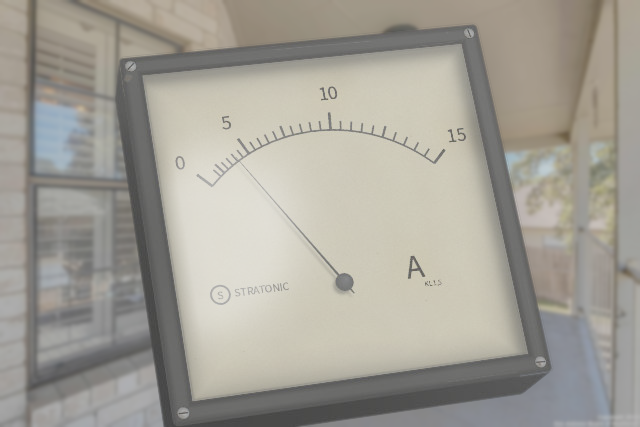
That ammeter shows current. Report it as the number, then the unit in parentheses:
4 (A)
